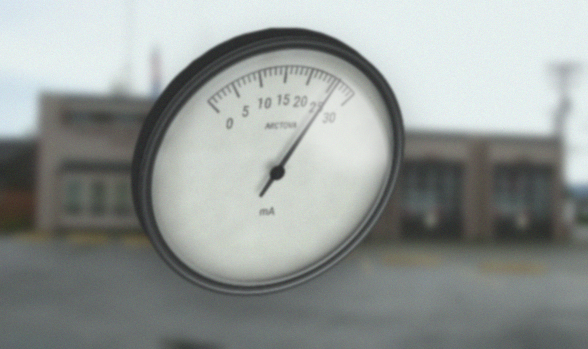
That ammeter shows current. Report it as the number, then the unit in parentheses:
25 (mA)
